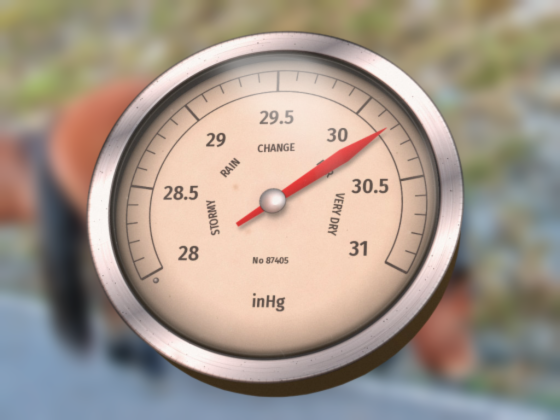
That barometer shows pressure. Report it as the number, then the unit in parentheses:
30.2 (inHg)
